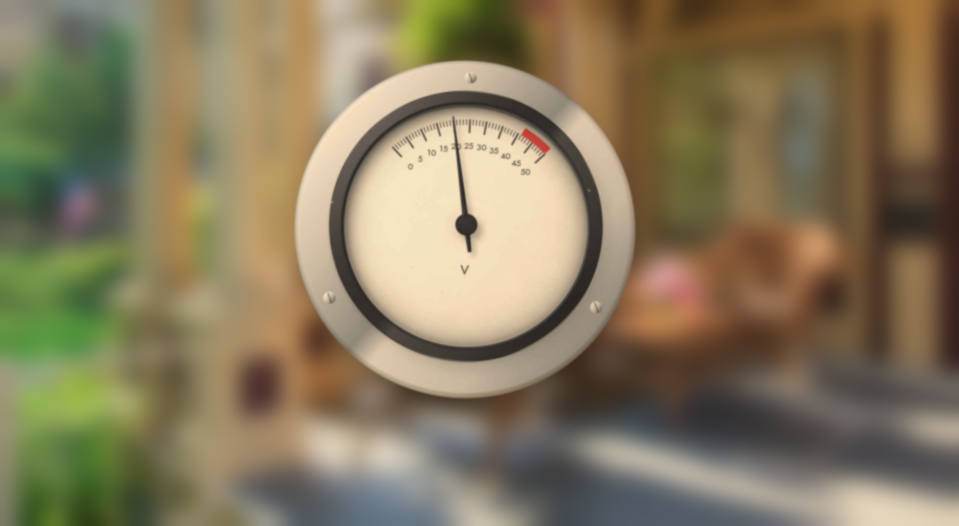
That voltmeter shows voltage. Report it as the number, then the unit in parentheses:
20 (V)
